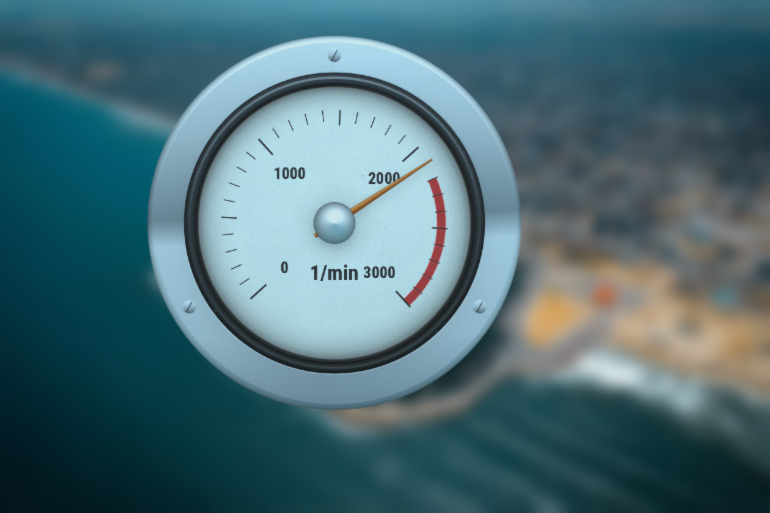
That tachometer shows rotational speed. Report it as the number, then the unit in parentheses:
2100 (rpm)
